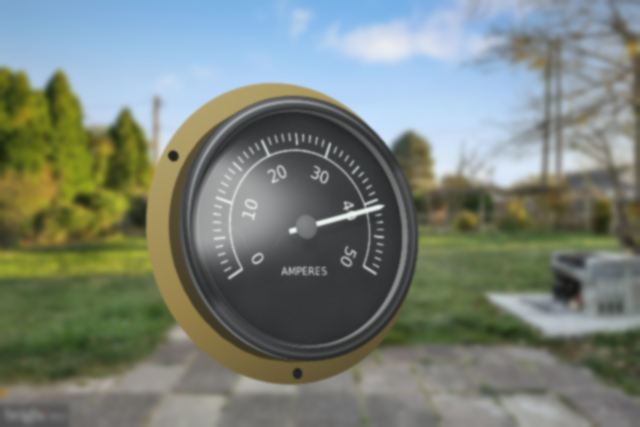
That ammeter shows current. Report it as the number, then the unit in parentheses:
41 (A)
